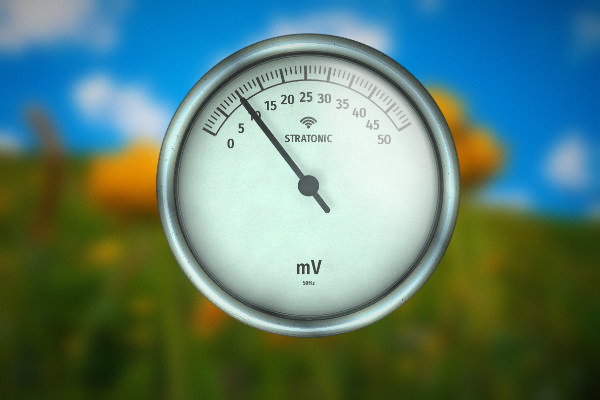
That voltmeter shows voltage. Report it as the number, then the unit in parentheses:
10 (mV)
